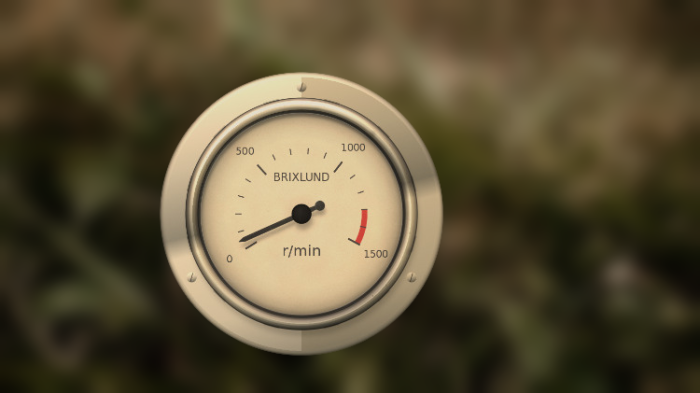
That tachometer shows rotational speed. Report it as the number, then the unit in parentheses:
50 (rpm)
